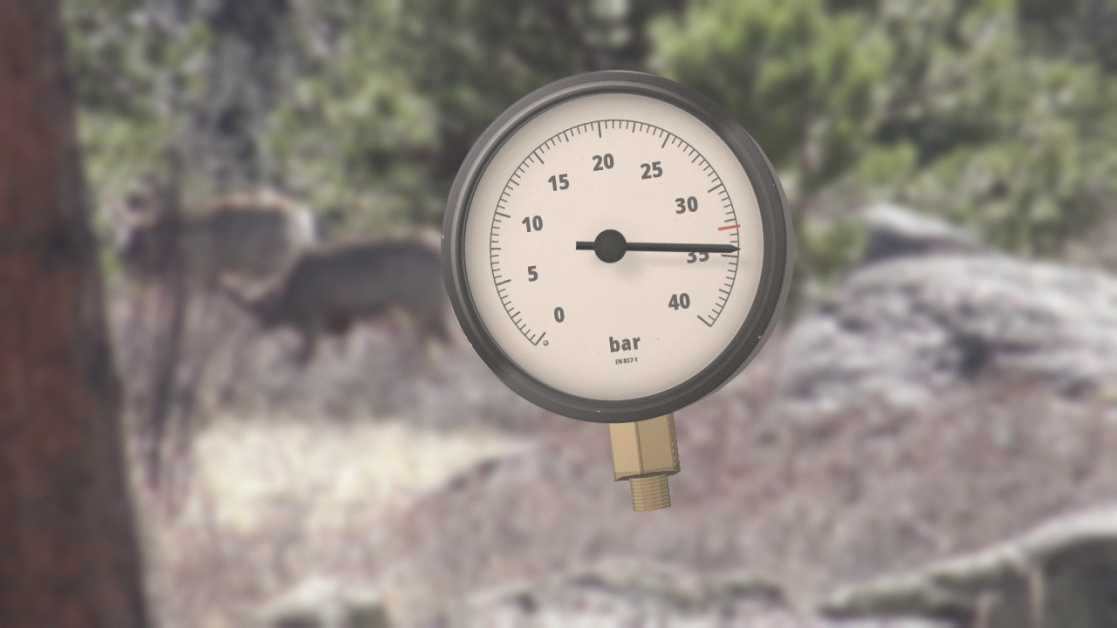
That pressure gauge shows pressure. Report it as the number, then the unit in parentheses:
34.5 (bar)
